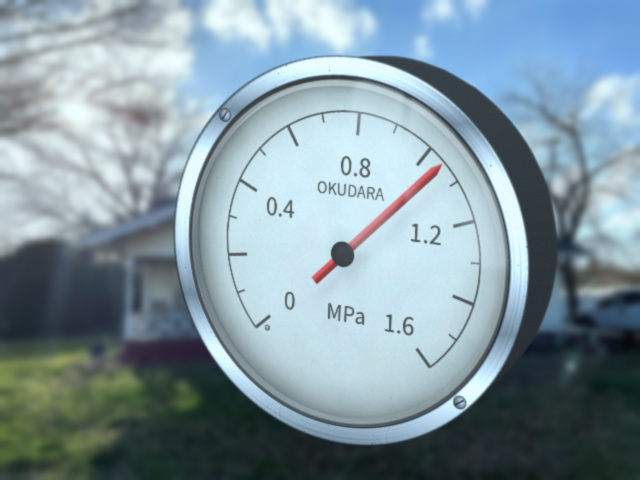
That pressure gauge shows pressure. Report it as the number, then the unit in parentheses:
1.05 (MPa)
